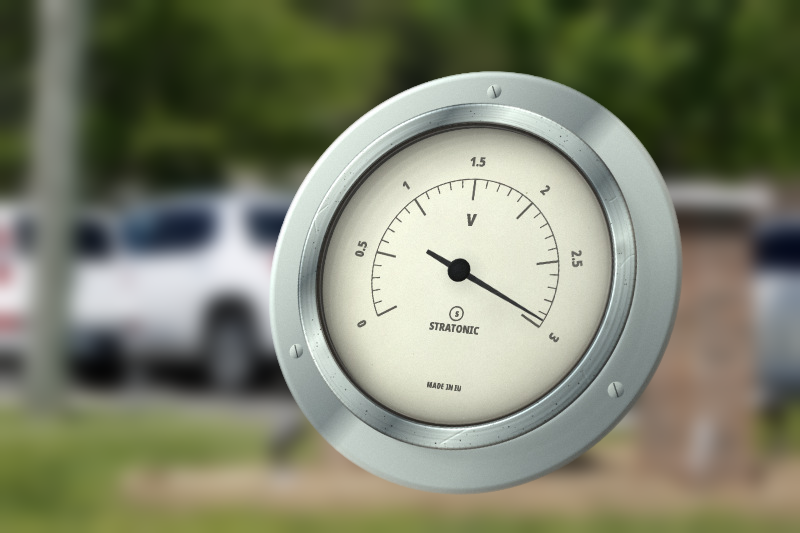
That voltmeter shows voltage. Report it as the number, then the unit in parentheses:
2.95 (V)
